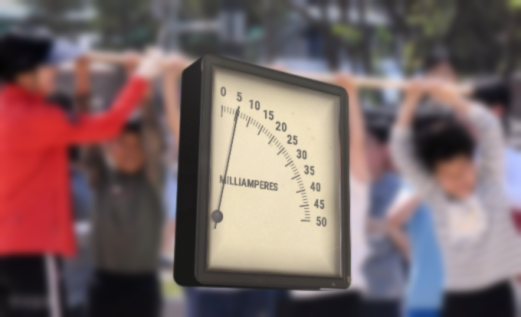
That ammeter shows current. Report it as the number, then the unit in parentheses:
5 (mA)
